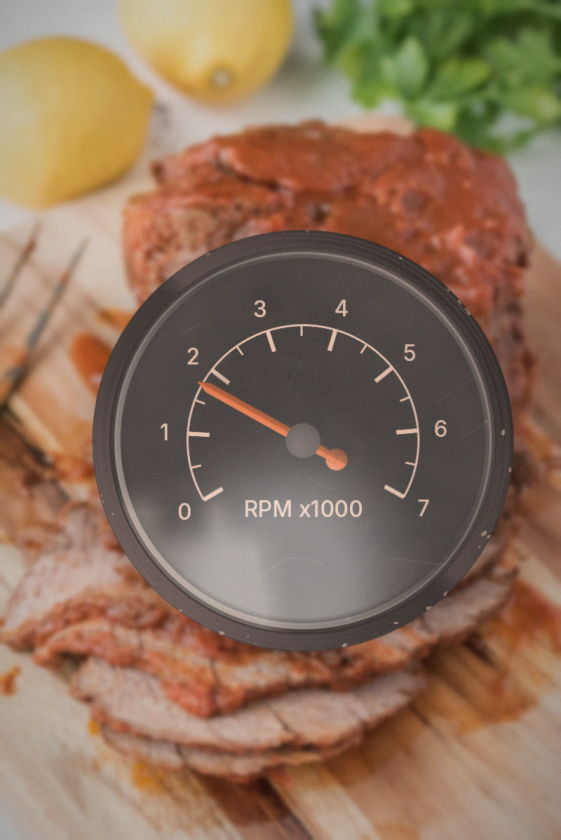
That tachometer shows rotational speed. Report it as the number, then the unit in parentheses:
1750 (rpm)
